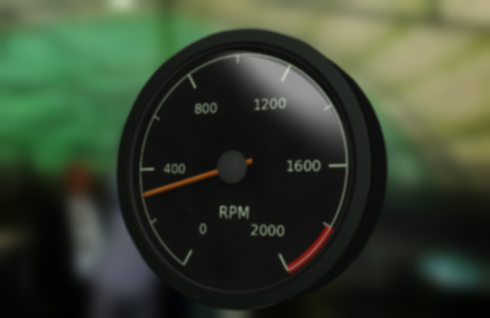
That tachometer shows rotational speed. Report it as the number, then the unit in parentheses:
300 (rpm)
